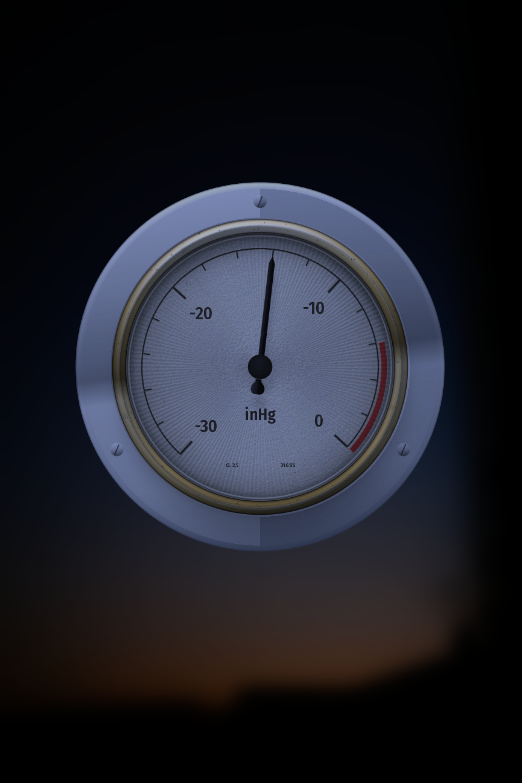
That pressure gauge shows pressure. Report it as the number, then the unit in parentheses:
-14 (inHg)
